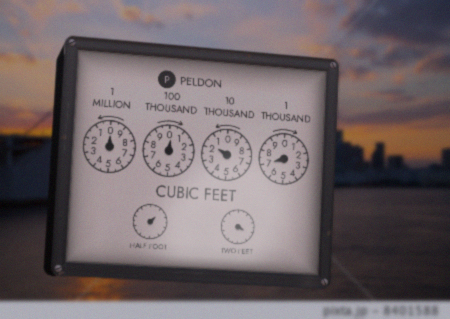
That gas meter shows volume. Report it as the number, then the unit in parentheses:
1700 (ft³)
